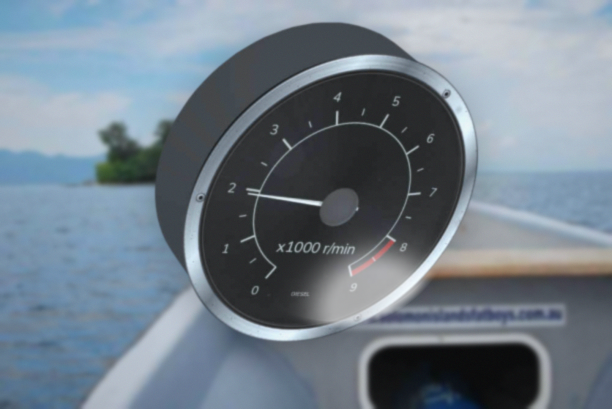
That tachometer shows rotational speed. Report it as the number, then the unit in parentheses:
2000 (rpm)
